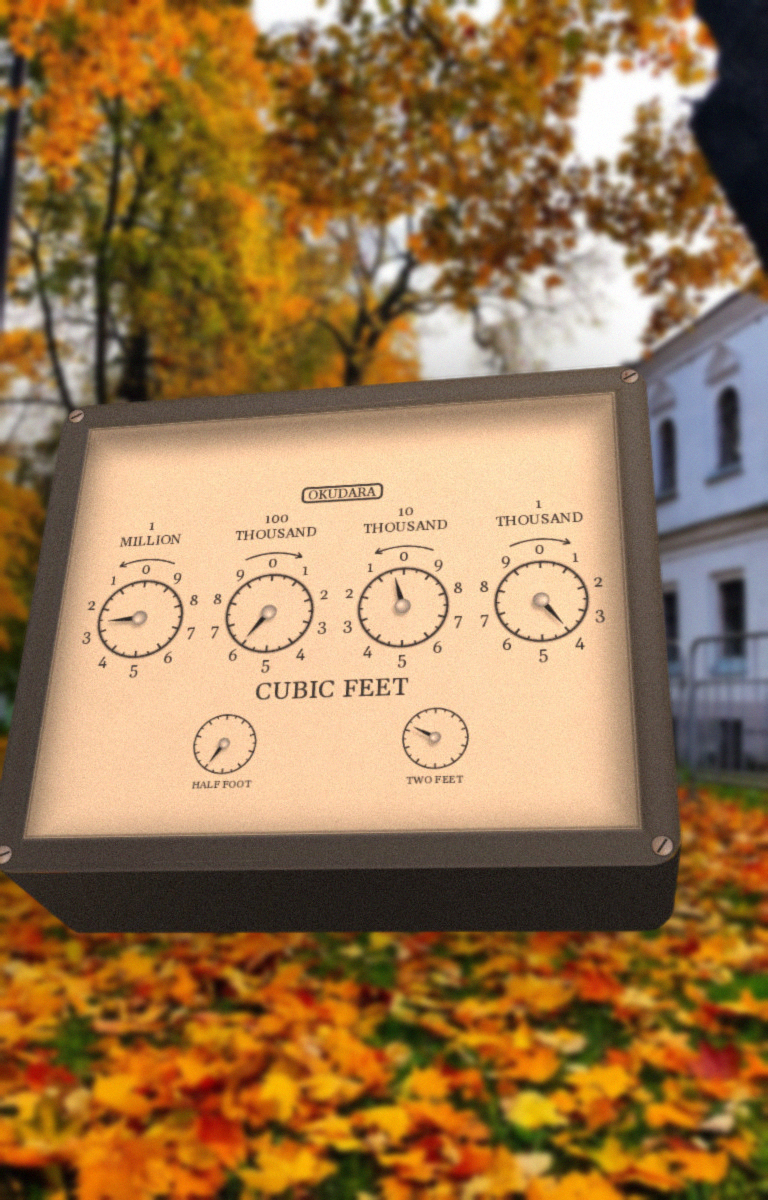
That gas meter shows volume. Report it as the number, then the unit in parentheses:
260400 (ft³)
